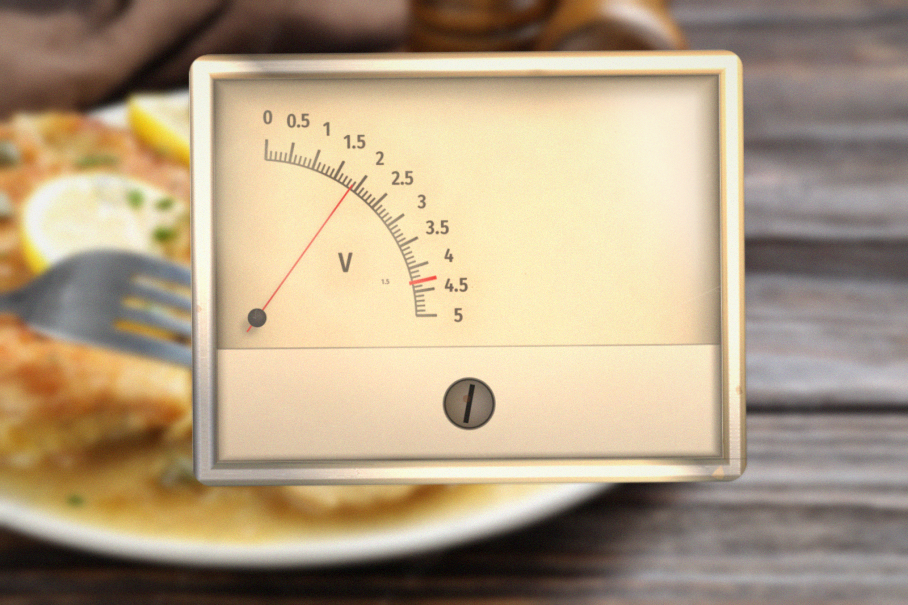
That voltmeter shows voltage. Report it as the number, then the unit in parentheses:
1.9 (V)
